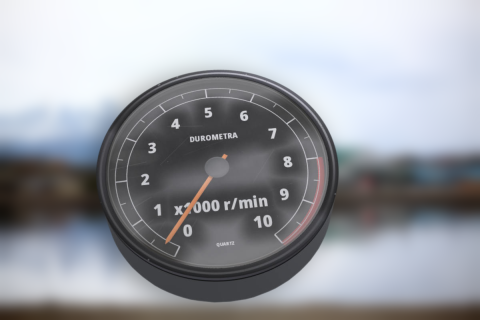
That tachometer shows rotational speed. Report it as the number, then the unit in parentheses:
250 (rpm)
